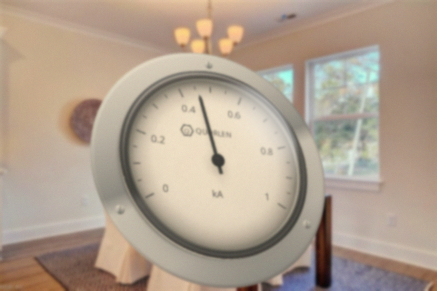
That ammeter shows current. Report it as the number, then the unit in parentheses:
0.45 (kA)
